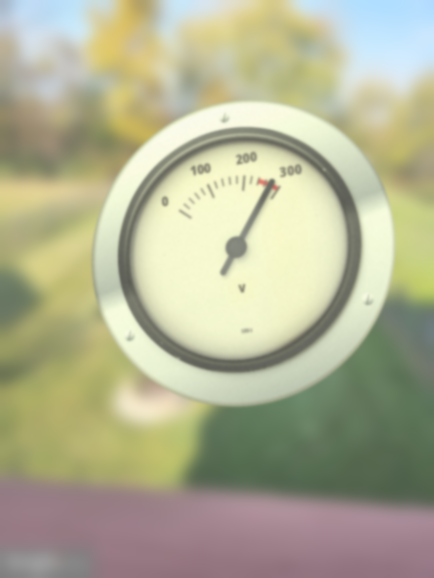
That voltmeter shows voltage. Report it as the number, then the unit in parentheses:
280 (V)
